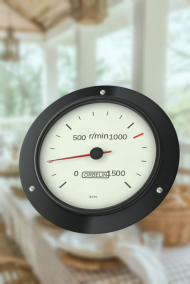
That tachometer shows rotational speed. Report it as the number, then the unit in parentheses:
200 (rpm)
